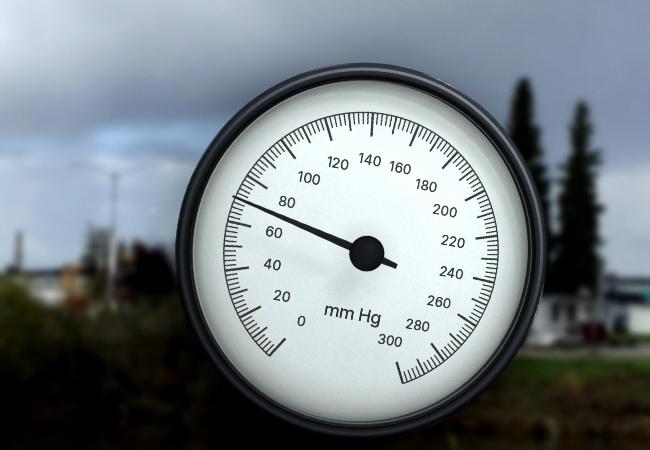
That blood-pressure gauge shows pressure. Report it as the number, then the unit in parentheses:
70 (mmHg)
